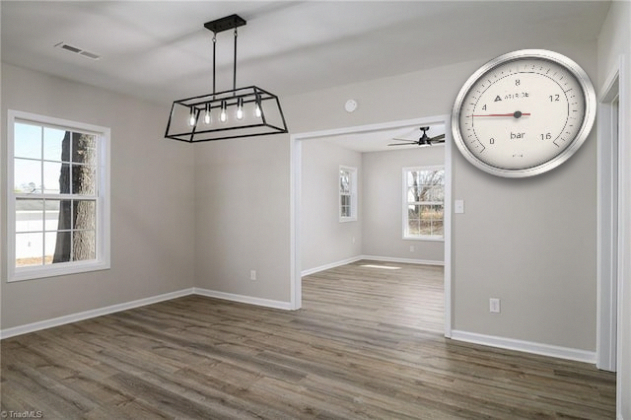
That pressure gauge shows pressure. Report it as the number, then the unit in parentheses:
3 (bar)
